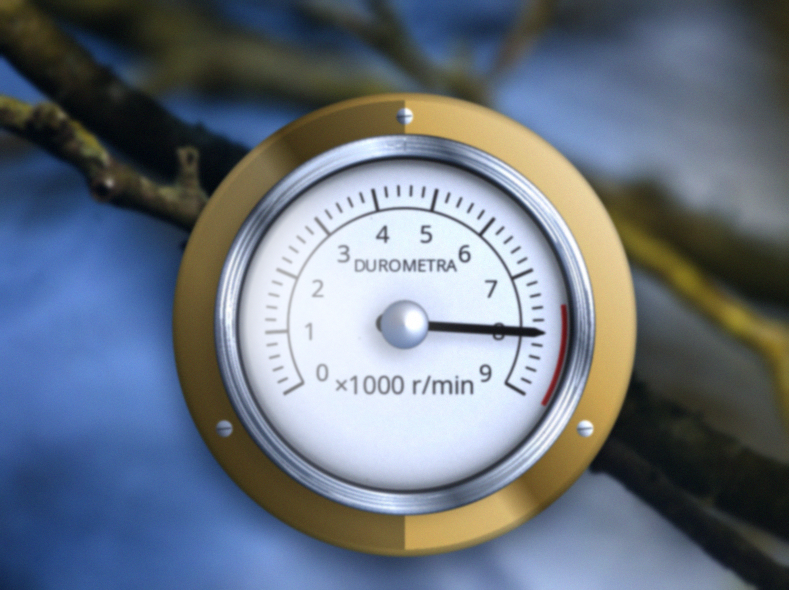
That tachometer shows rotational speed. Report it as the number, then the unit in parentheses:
8000 (rpm)
